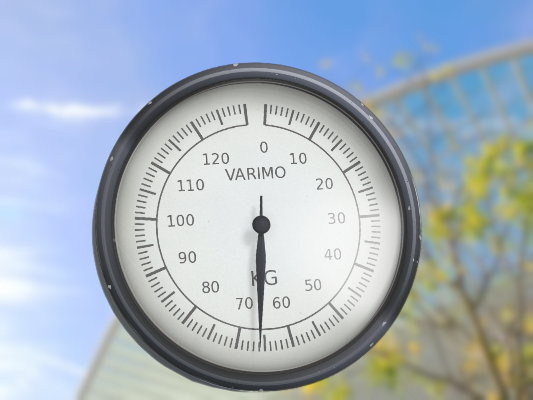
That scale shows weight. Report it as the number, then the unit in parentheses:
66 (kg)
